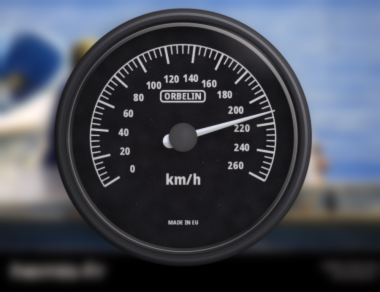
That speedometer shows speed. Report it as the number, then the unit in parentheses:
212 (km/h)
